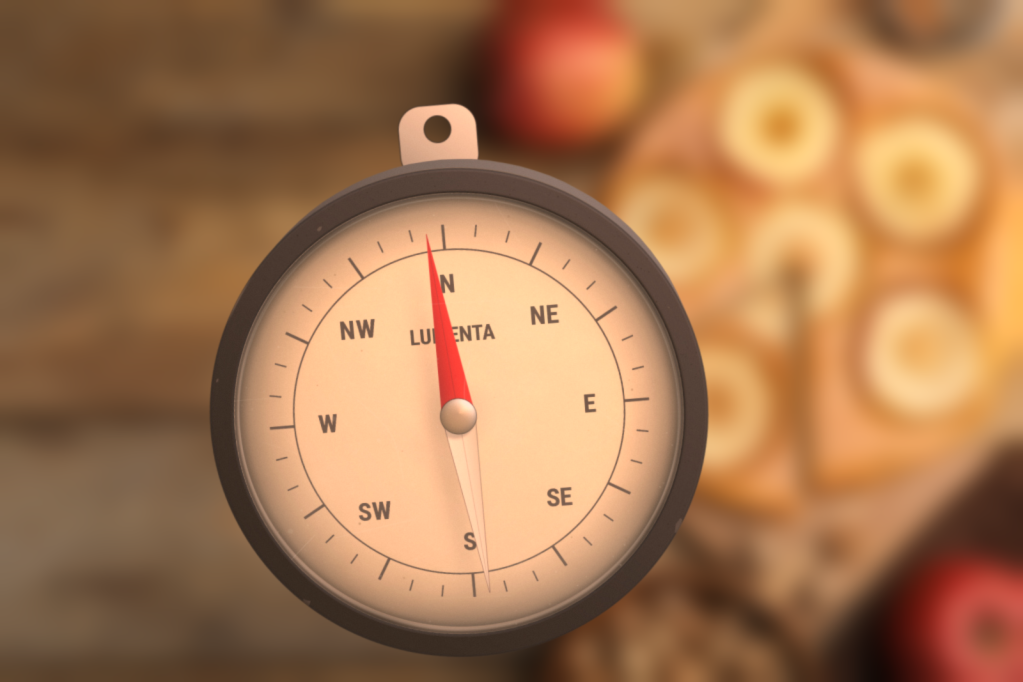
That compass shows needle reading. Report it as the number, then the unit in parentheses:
355 (°)
